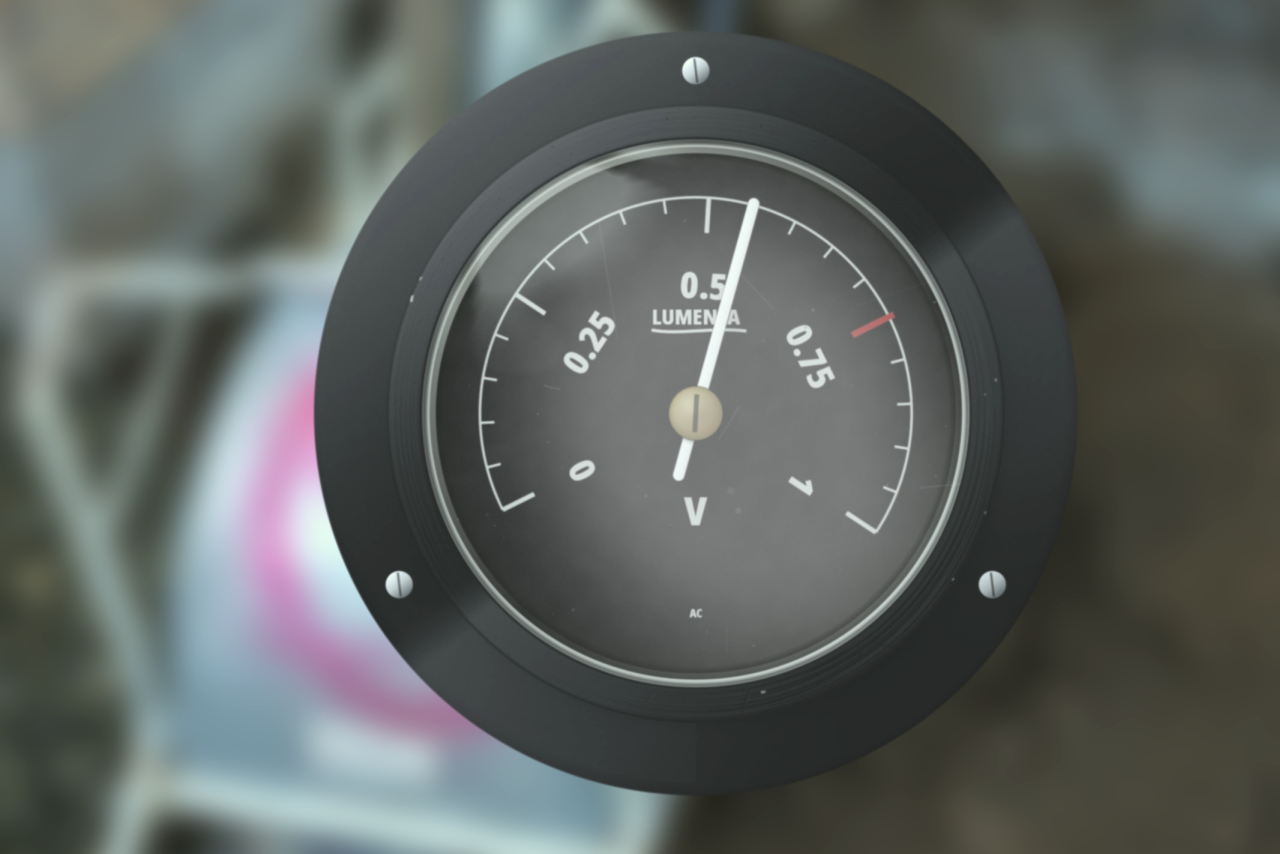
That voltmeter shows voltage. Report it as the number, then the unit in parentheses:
0.55 (V)
